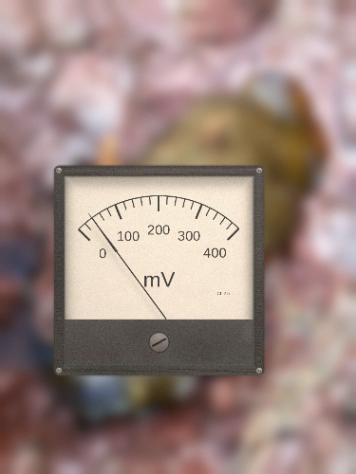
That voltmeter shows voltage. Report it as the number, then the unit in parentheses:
40 (mV)
